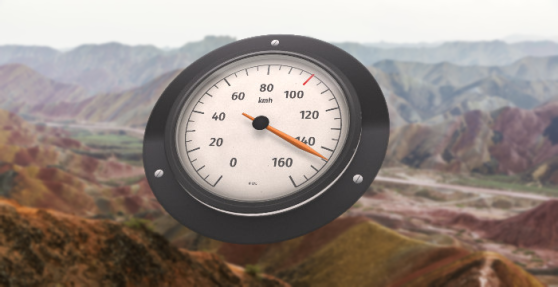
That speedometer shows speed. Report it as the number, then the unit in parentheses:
145 (km/h)
